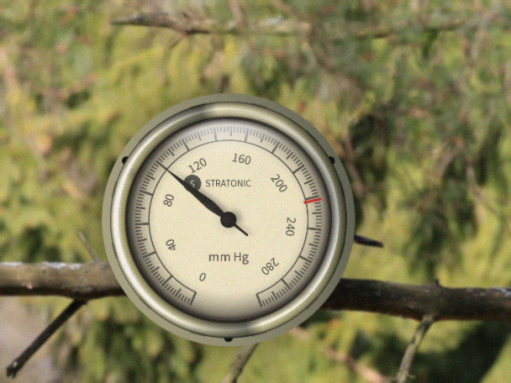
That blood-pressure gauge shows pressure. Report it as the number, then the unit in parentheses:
100 (mmHg)
